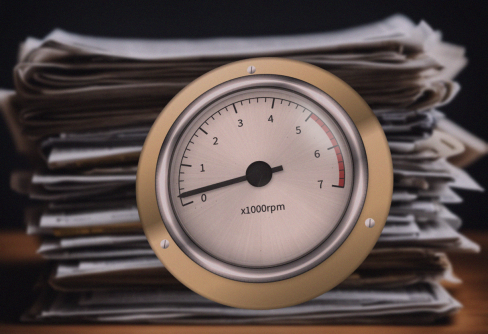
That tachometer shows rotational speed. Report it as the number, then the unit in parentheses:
200 (rpm)
